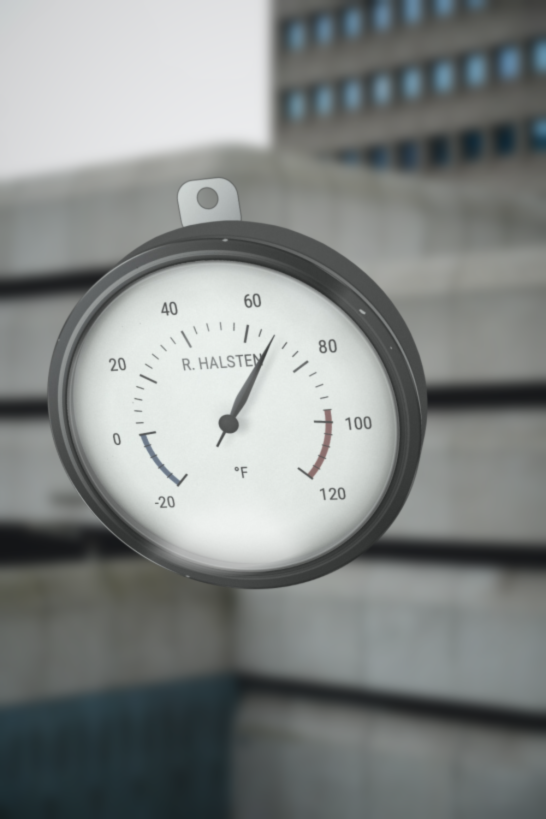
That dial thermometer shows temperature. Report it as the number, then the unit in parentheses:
68 (°F)
